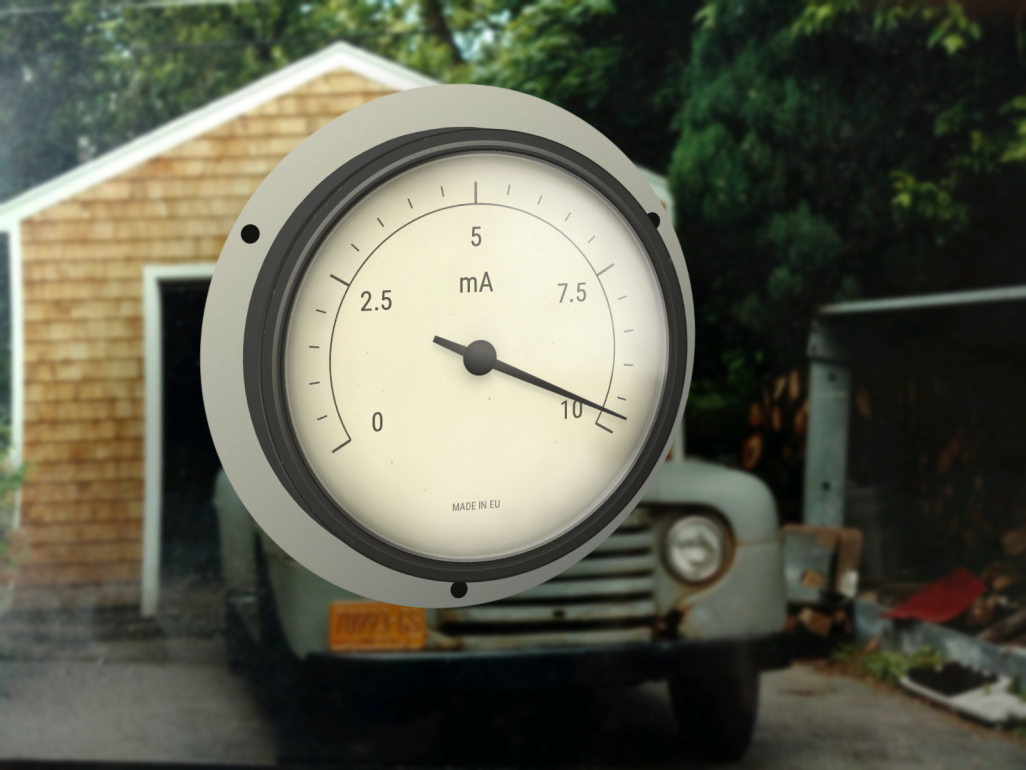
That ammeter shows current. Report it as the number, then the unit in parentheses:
9.75 (mA)
